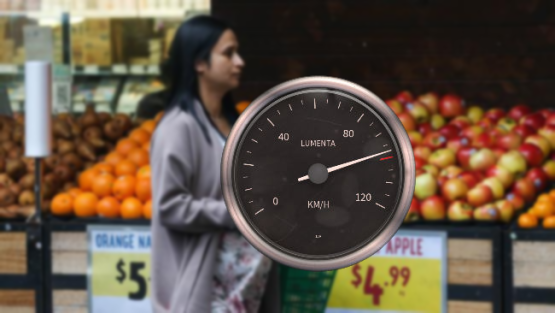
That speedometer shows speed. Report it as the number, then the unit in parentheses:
97.5 (km/h)
